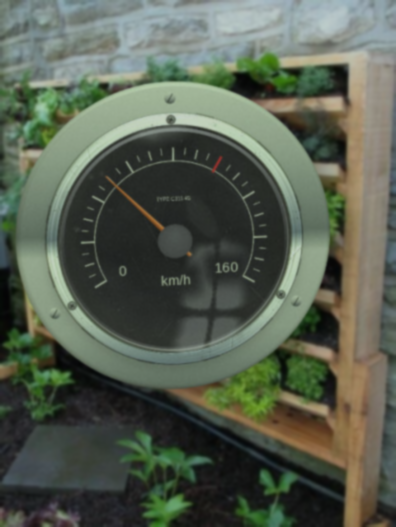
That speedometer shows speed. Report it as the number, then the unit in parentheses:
50 (km/h)
